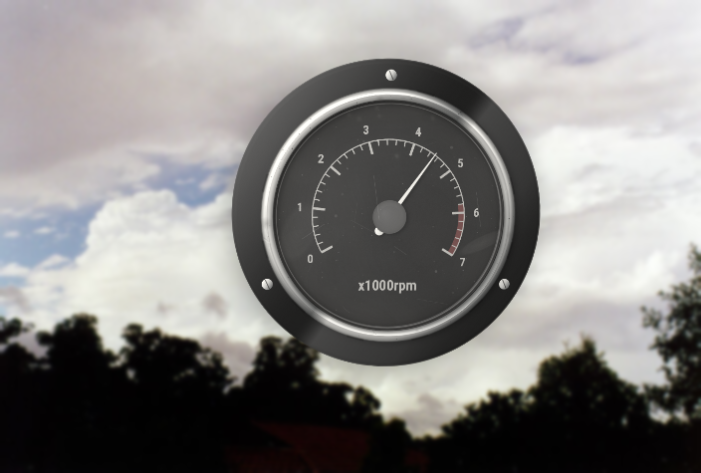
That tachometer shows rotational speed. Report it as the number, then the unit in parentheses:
4500 (rpm)
